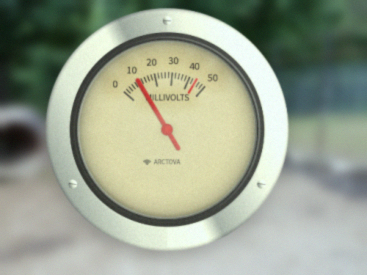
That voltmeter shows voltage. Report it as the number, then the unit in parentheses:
10 (mV)
